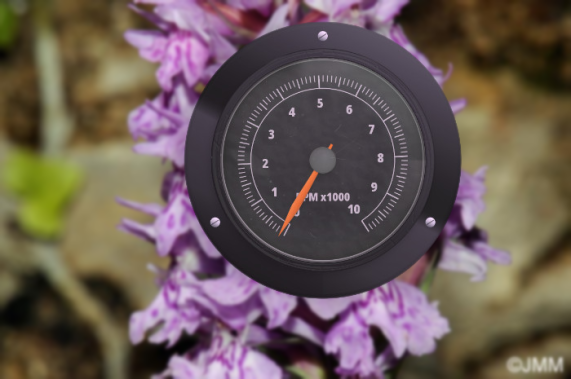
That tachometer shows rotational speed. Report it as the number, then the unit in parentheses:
100 (rpm)
